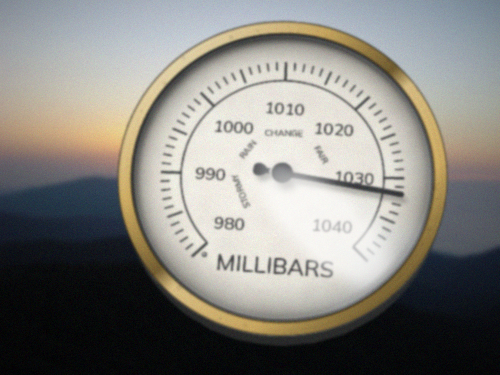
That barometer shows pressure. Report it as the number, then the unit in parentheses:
1032 (mbar)
